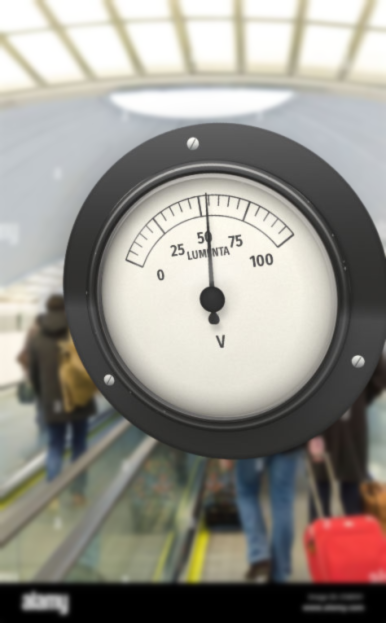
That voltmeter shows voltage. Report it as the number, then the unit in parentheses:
55 (V)
